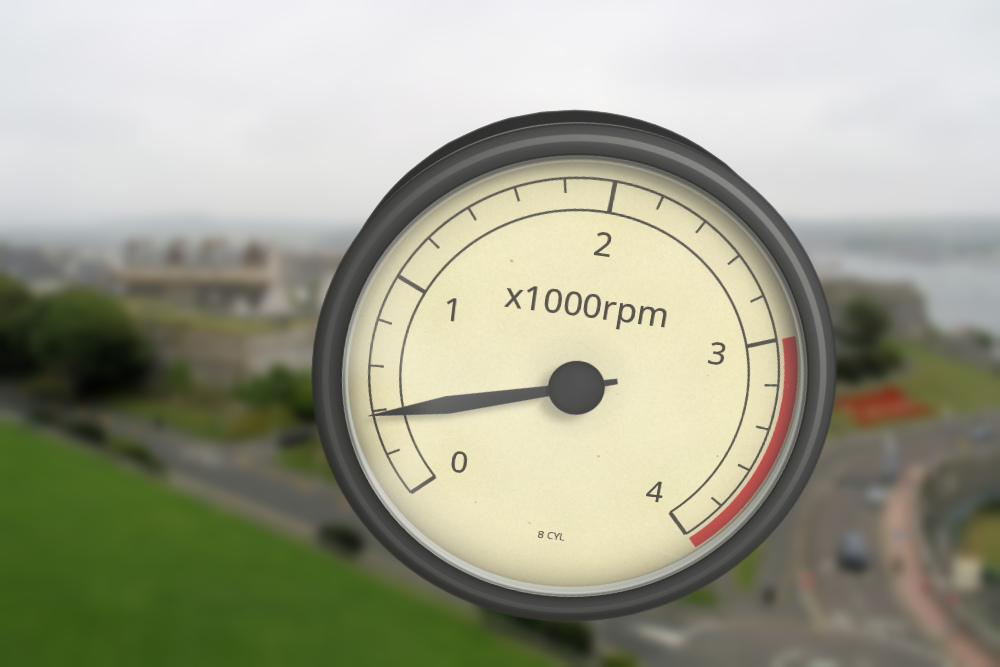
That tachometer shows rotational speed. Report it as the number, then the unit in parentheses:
400 (rpm)
